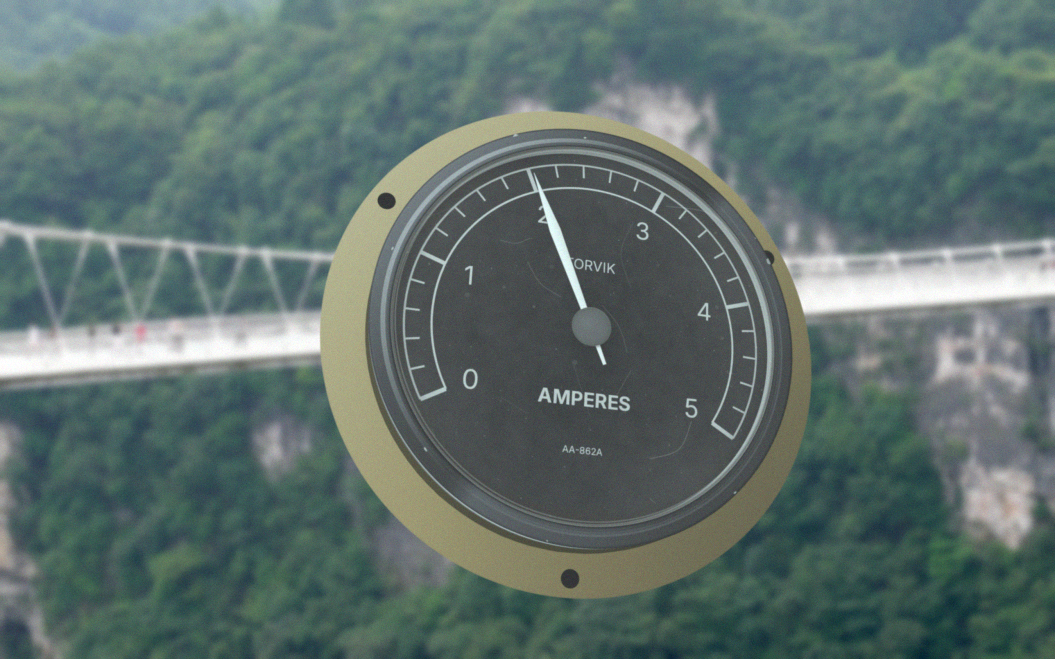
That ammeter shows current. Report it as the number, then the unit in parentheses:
2 (A)
